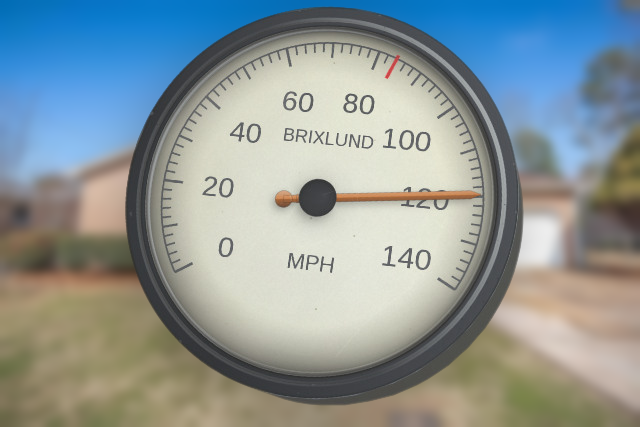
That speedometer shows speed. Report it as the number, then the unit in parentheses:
120 (mph)
